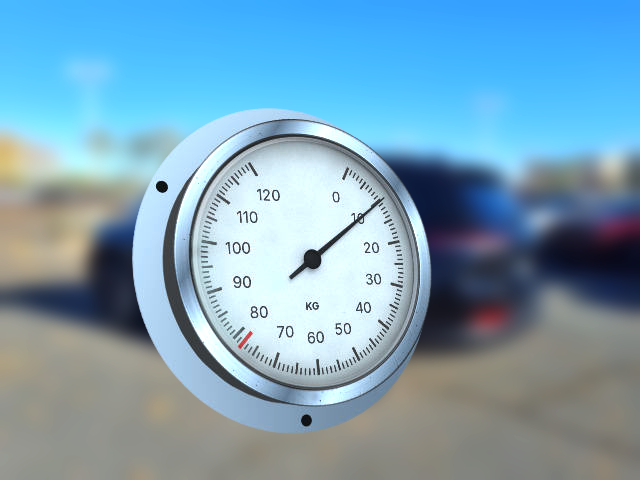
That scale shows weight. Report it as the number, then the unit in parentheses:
10 (kg)
